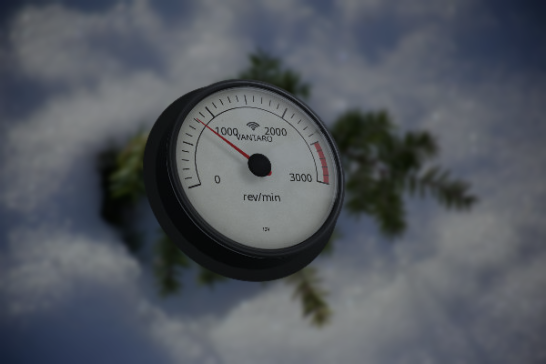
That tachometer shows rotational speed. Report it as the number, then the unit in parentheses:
800 (rpm)
